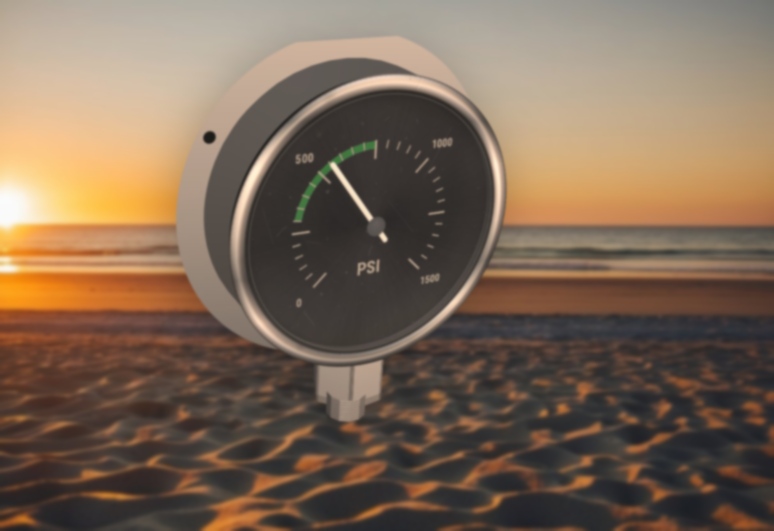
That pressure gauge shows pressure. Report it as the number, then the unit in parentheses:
550 (psi)
